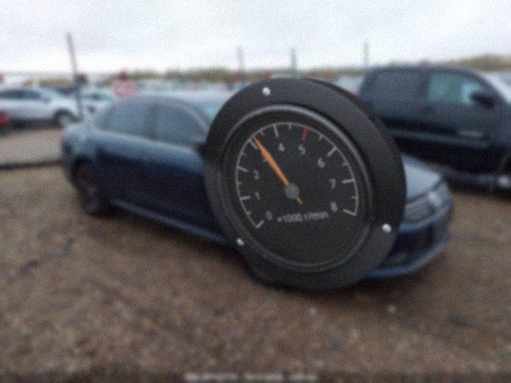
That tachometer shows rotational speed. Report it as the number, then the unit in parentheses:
3250 (rpm)
